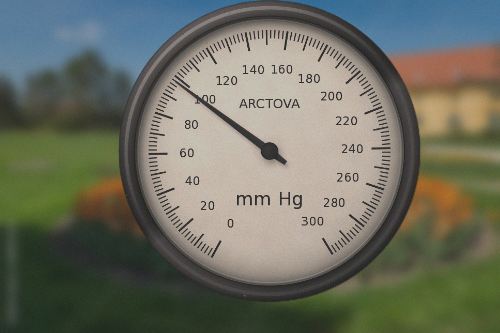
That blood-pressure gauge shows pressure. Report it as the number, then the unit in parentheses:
98 (mmHg)
